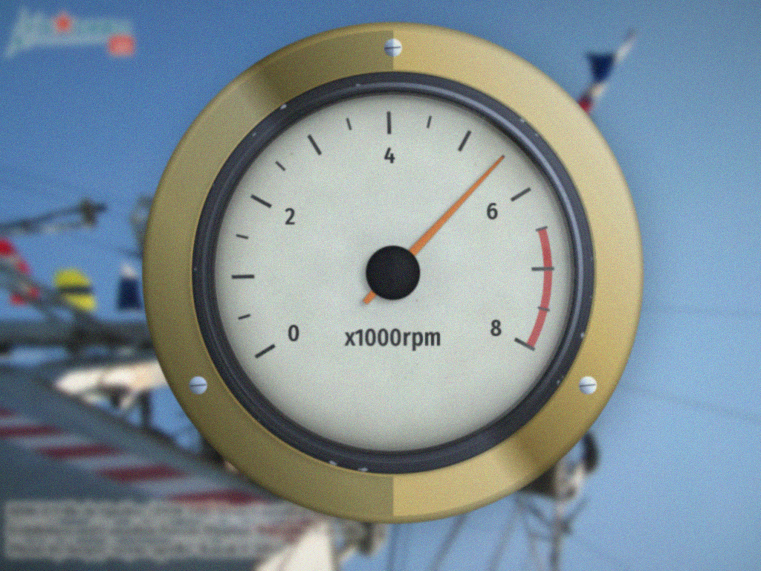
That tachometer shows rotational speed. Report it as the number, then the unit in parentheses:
5500 (rpm)
